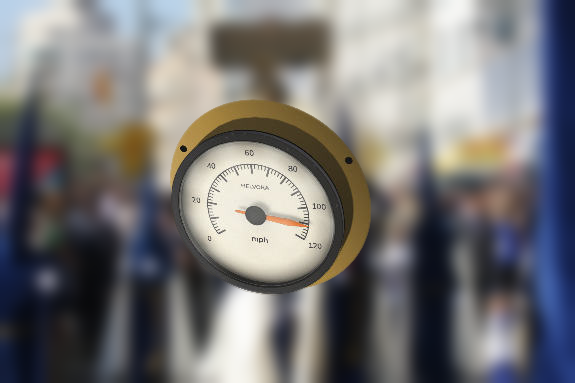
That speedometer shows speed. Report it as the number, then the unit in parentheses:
110 (mph)
